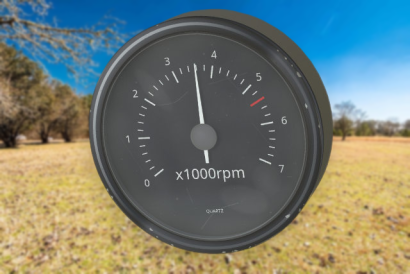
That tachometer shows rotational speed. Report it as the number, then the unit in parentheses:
3600 (rpm)
